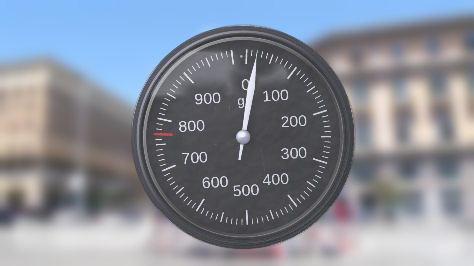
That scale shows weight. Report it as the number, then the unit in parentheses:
20 (g)
